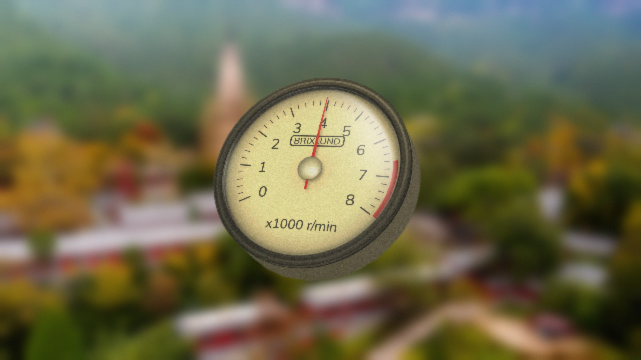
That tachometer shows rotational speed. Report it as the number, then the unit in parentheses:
4000 (rpm)
